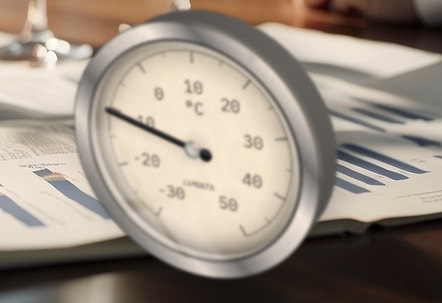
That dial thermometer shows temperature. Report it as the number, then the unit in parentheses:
-10 (°C)
